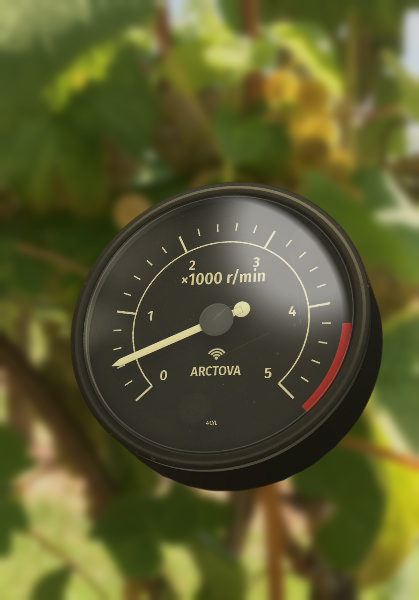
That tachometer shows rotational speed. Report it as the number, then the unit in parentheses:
400 (rpm)
